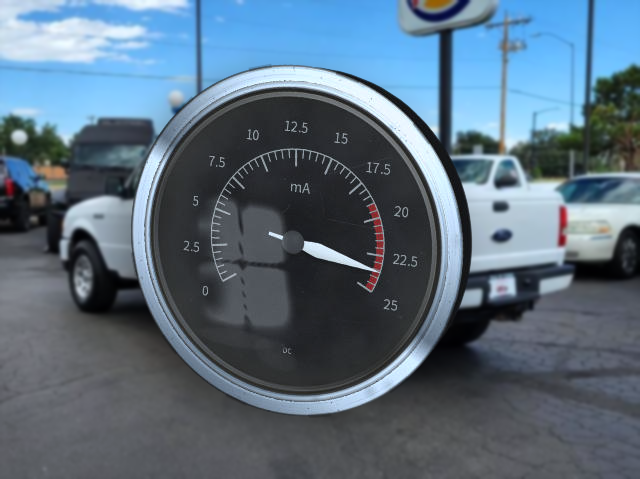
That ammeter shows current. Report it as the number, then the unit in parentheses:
23.5 (mA)
